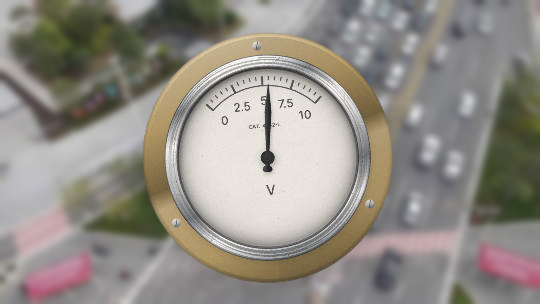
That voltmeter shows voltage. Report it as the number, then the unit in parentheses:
5.5 (V)
